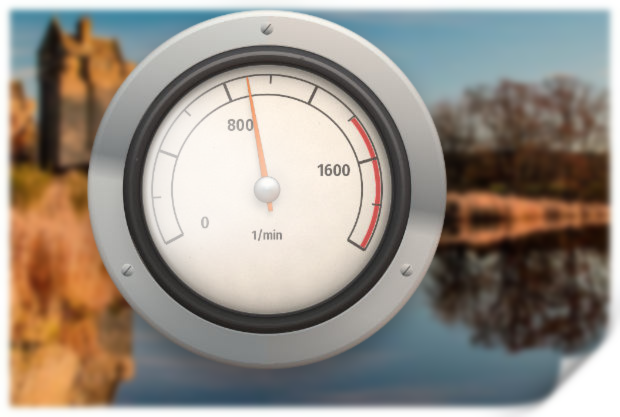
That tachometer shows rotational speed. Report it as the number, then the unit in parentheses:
900 (rpm)
